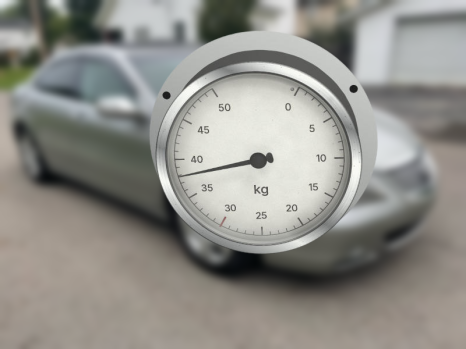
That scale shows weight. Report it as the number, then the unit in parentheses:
38 (kg)
